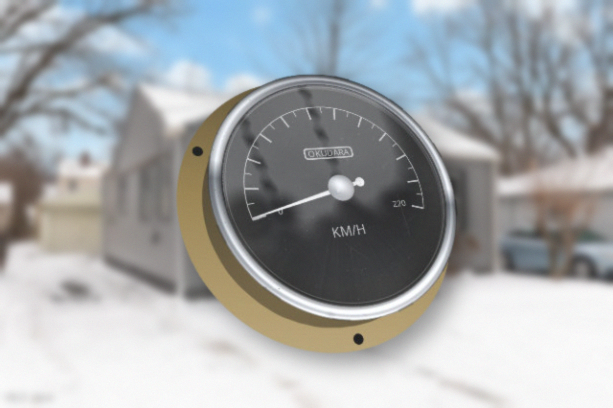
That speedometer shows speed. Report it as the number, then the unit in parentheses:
0 (km/h)
